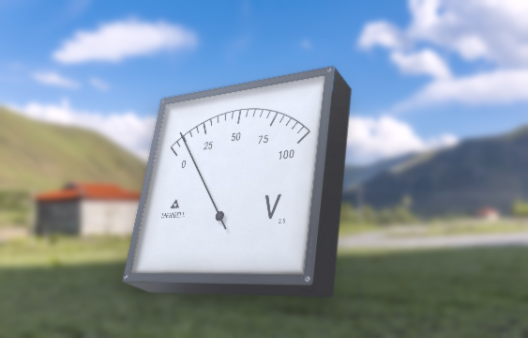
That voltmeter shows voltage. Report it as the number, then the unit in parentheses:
10 (V)
